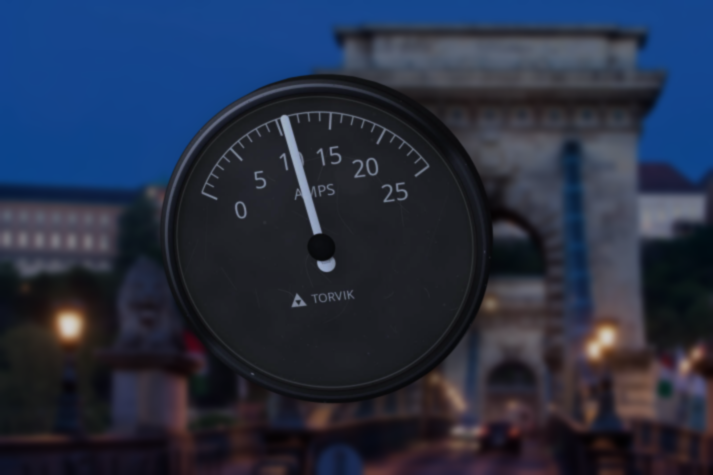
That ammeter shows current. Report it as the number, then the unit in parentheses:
11 (A)
